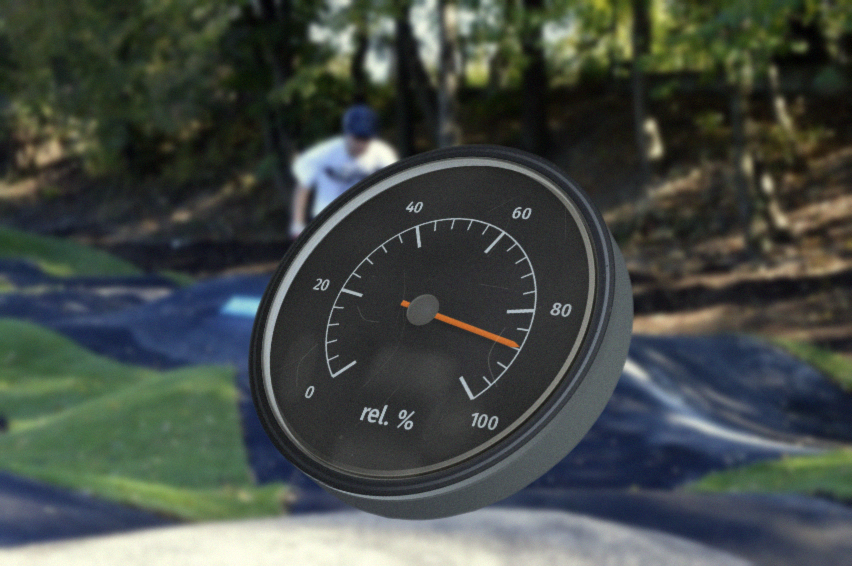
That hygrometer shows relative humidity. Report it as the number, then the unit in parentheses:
88 (%)
